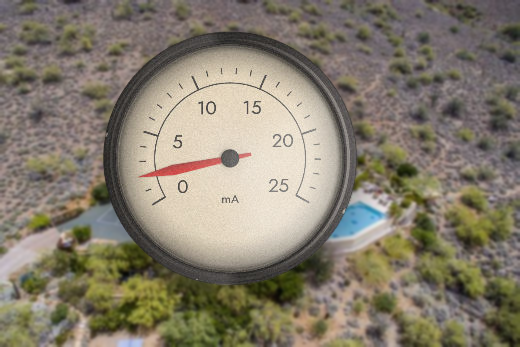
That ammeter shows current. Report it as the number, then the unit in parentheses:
2 (mA)
